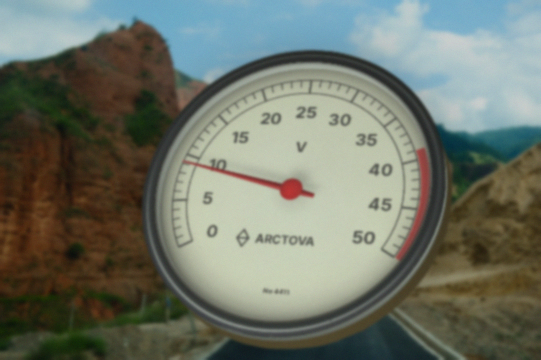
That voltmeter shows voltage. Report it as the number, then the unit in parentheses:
9 (V)
